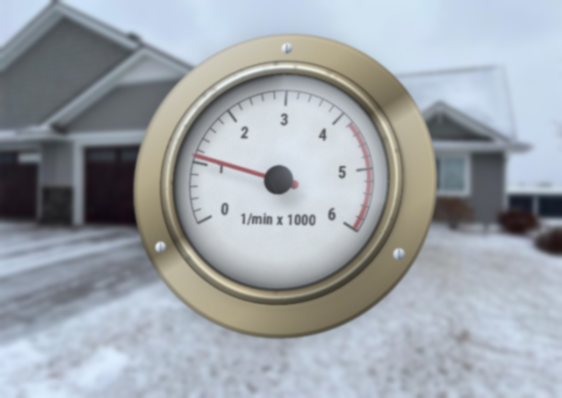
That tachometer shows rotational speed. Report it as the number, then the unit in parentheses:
1100 (rpm)
